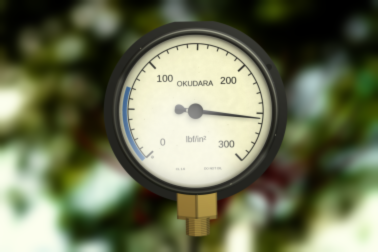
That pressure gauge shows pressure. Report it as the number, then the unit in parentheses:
255 (psi)
